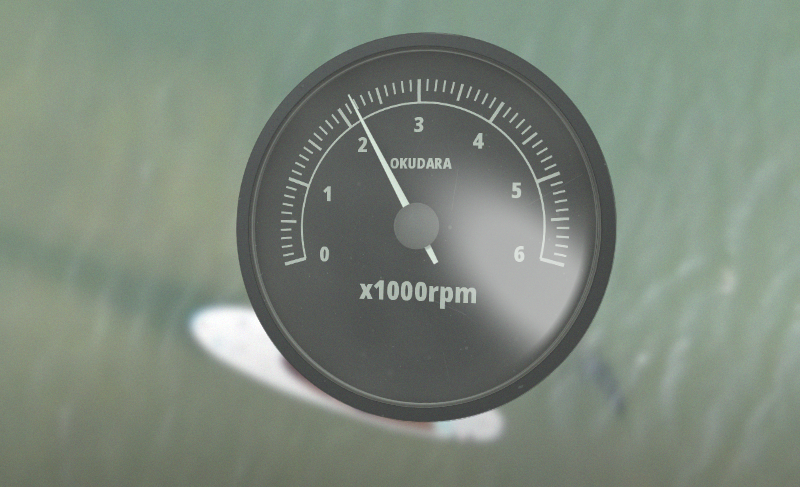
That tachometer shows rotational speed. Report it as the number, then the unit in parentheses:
2200 (rpm)
